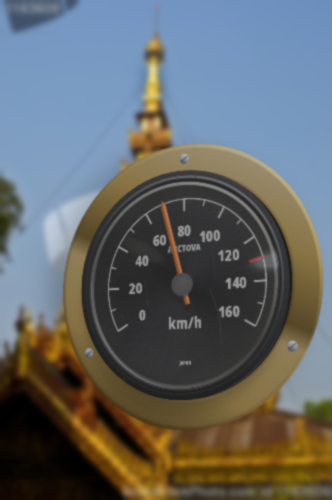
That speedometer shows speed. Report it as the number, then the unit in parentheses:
70 (km/h)
